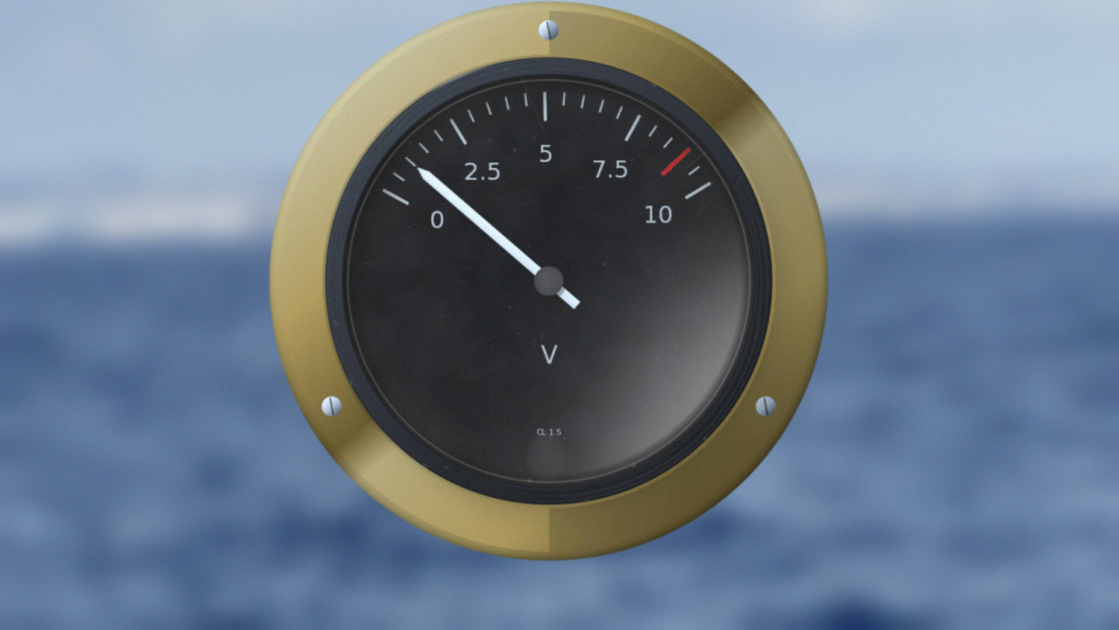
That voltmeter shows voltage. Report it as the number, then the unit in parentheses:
1 (V)
